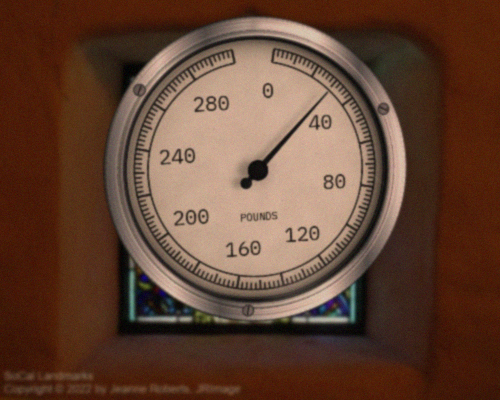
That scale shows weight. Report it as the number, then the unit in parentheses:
30 (lb)
